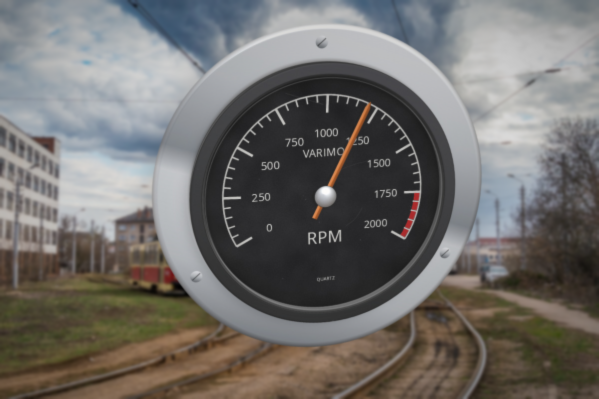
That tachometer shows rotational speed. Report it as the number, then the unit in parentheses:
1200 (rpm)
